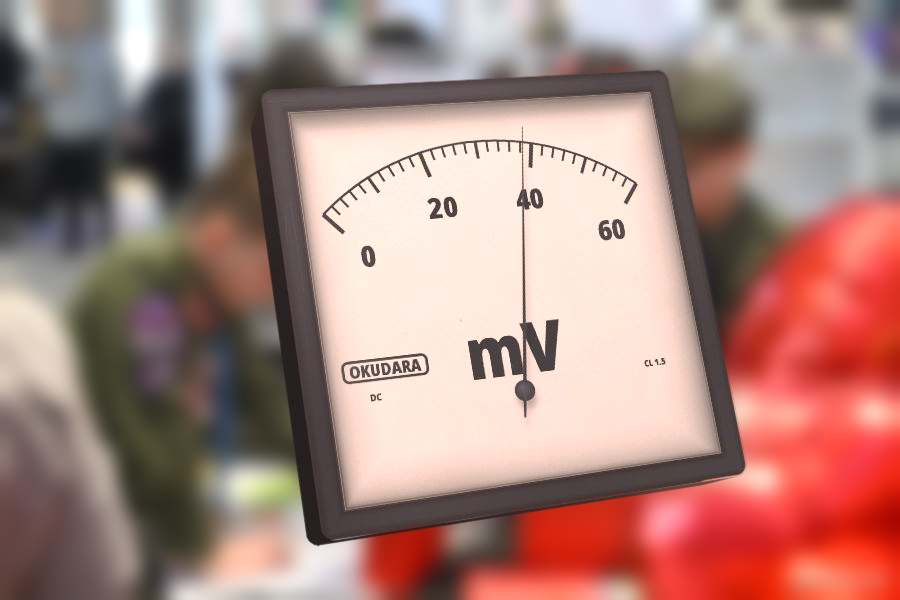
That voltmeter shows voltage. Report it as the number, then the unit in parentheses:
38 (mV)
